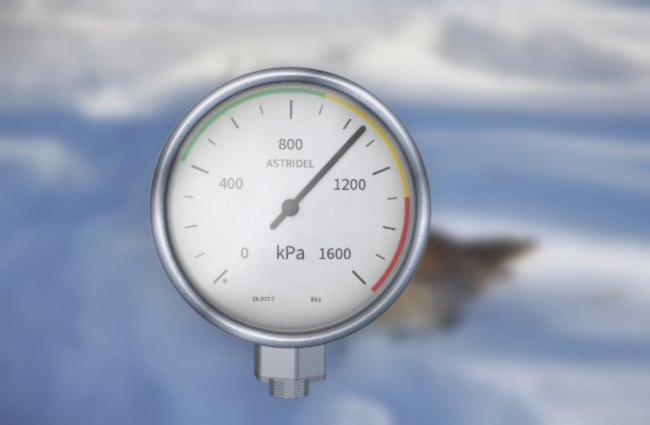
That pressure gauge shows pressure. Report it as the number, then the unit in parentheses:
1050 (kPa)
